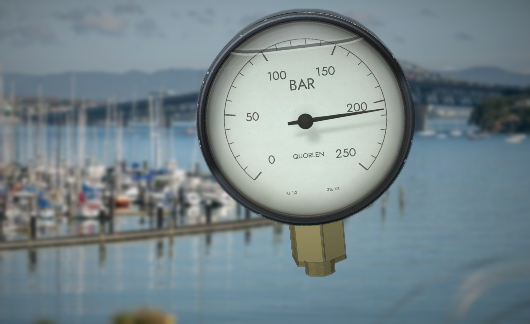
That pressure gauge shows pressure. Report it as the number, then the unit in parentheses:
205 (bar)
